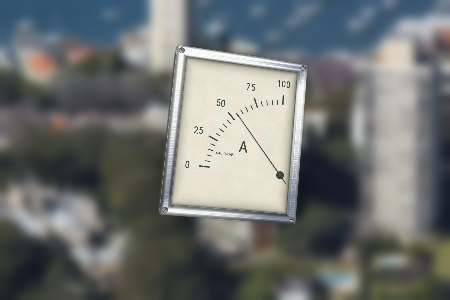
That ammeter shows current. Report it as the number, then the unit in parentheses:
55 (A)
